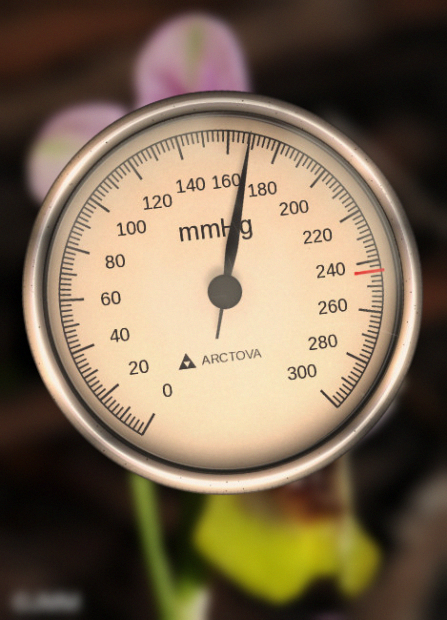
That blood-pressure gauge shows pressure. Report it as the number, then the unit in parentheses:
168 (mmHg)
